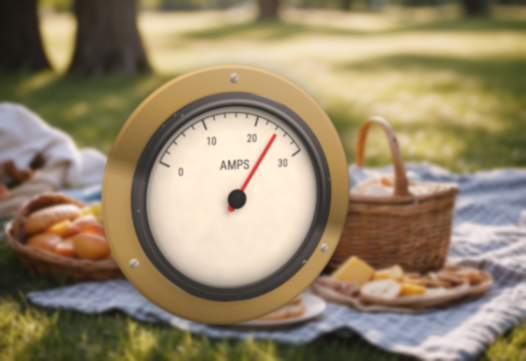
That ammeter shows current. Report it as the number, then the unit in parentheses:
24 (A)
